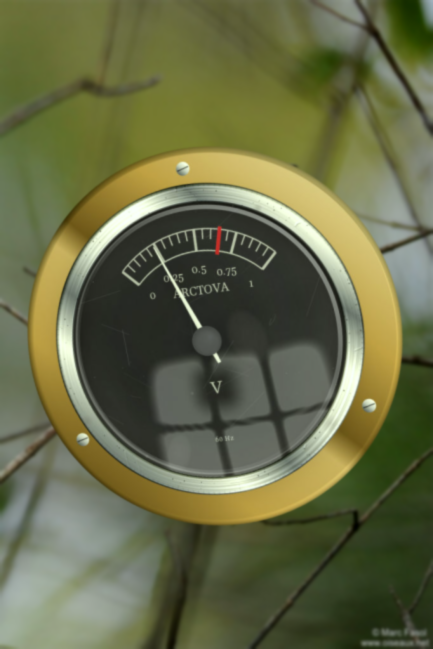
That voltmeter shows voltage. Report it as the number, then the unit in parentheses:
0.25 (V)
